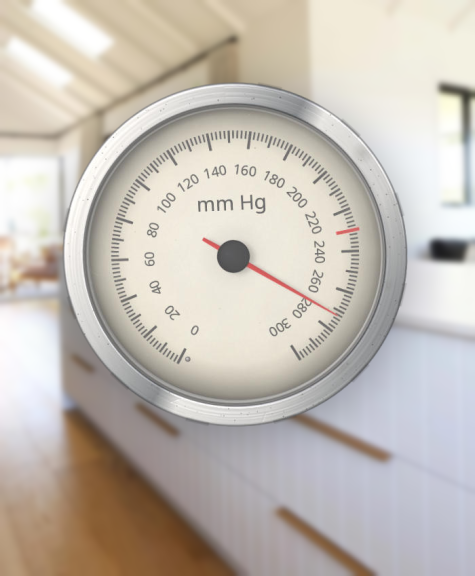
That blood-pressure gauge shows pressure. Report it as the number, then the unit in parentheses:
272 (mmHg)
